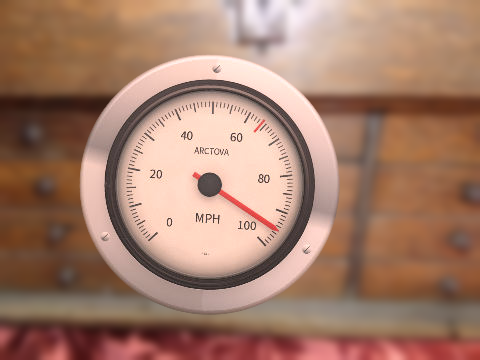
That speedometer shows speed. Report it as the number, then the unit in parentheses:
95 (mph)
